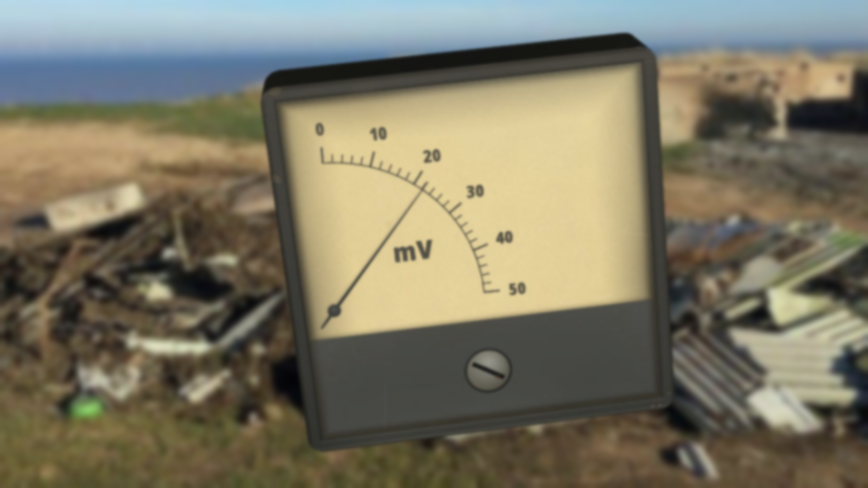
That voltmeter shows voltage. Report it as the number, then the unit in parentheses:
22 (mV)
